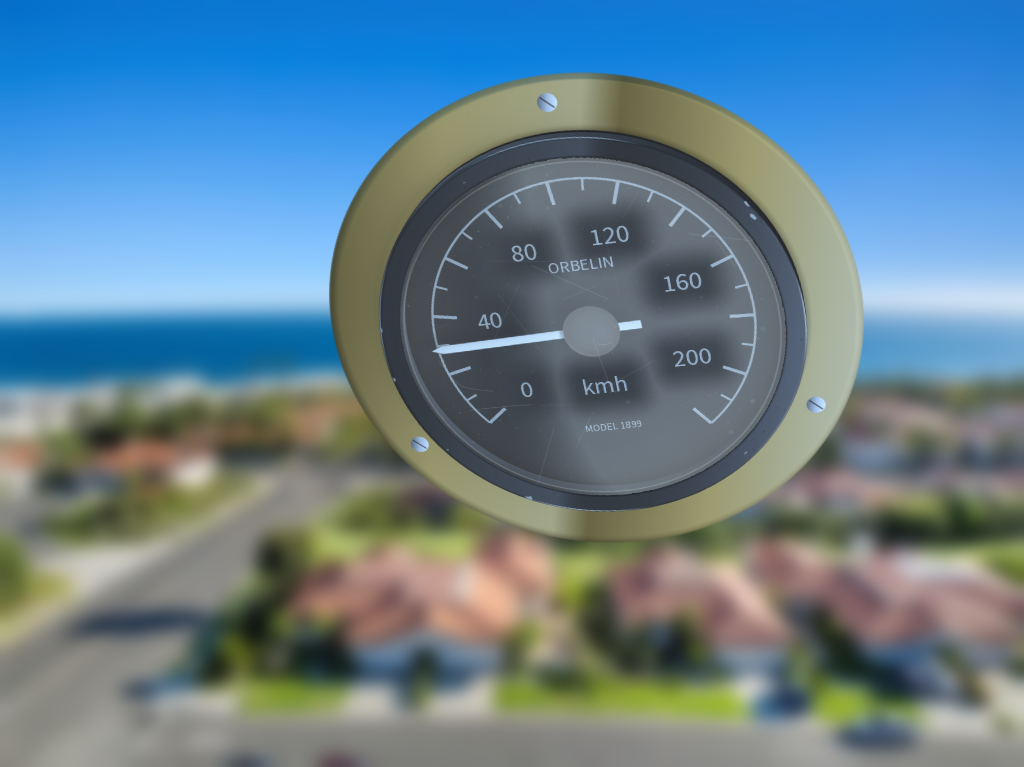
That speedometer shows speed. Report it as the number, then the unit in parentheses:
30 (km/h)
